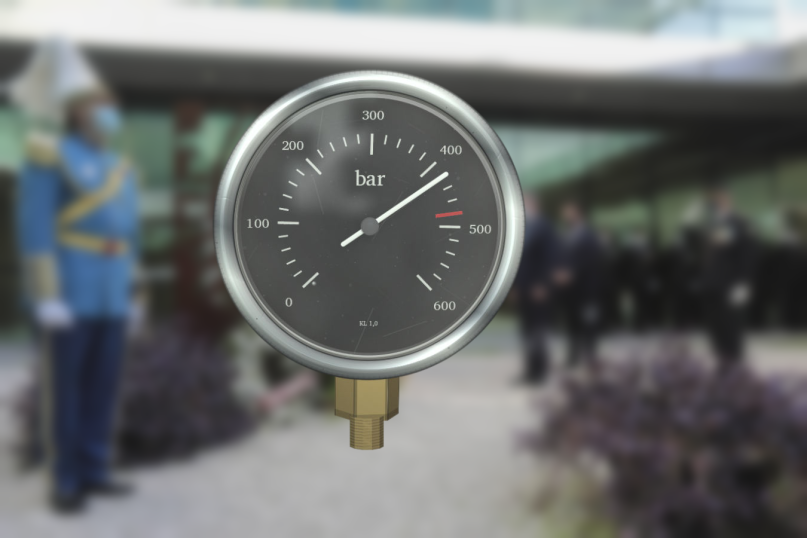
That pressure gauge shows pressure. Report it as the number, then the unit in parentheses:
420 (bar)
